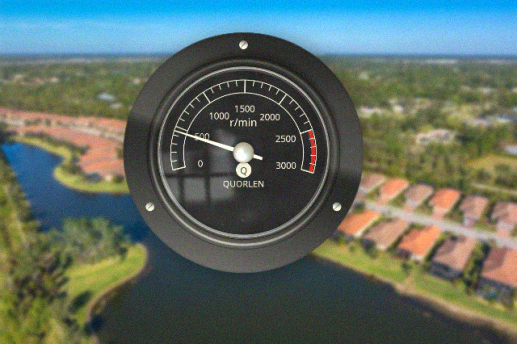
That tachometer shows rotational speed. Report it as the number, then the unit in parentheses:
450 (rpm)
